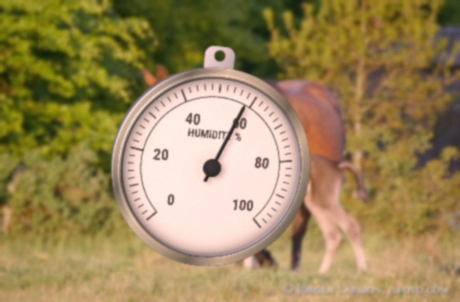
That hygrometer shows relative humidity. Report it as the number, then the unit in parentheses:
58 (%)
